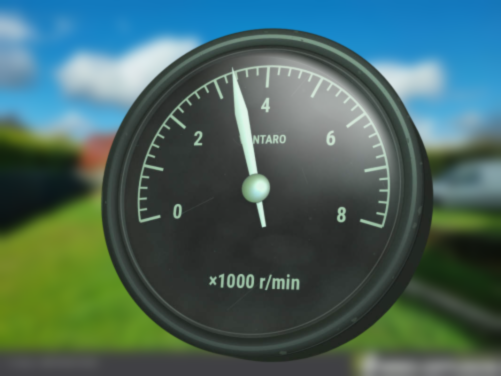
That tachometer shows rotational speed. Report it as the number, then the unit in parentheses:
3400 (rpm)
